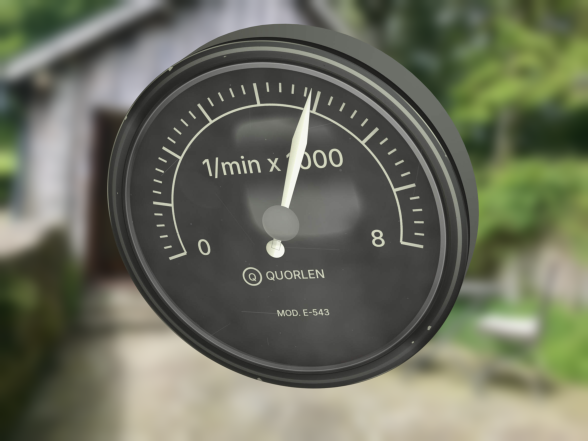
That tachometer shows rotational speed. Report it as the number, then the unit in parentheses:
4900 (rpm)
